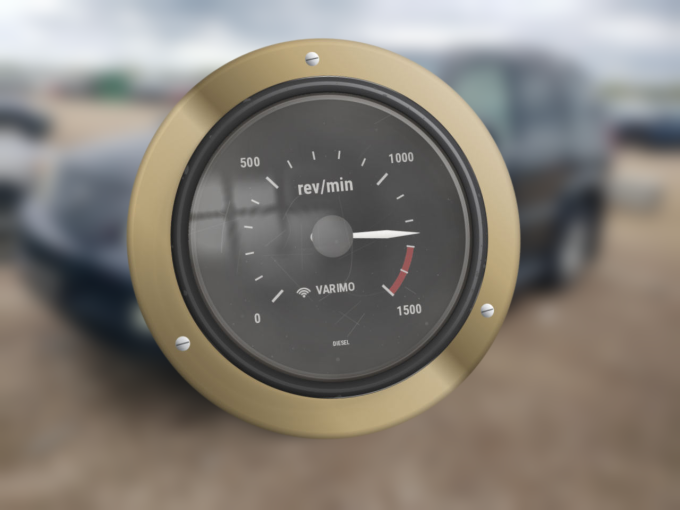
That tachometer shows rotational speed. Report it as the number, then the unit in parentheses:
1250 (rpm)
